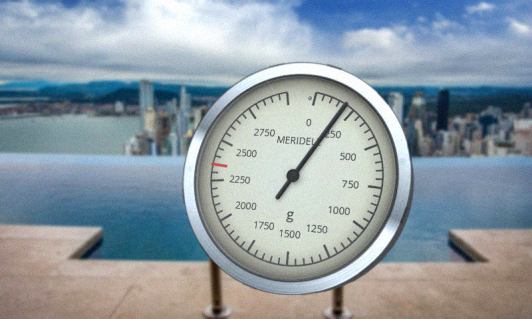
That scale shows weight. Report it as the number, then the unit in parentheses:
200 (g)
